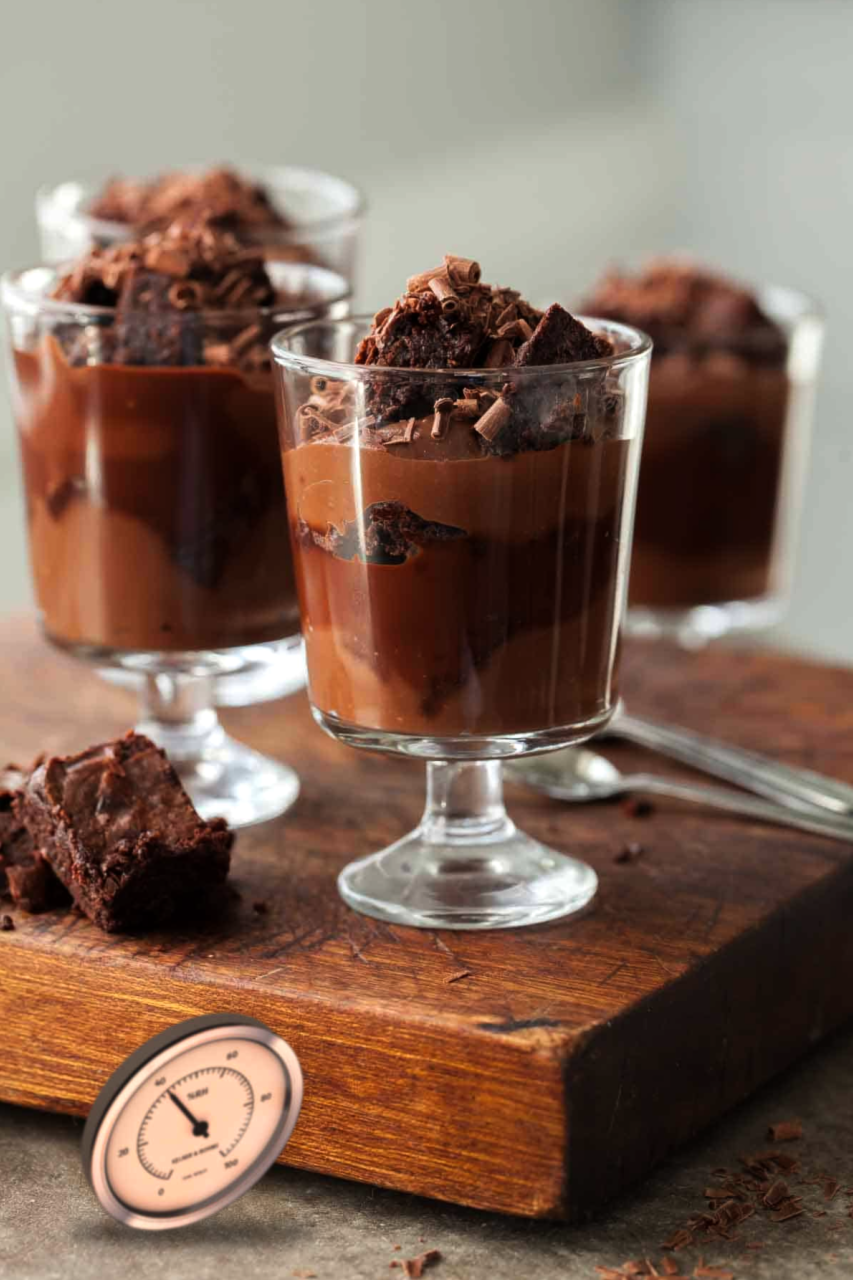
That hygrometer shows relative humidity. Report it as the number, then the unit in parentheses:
40 (%)
